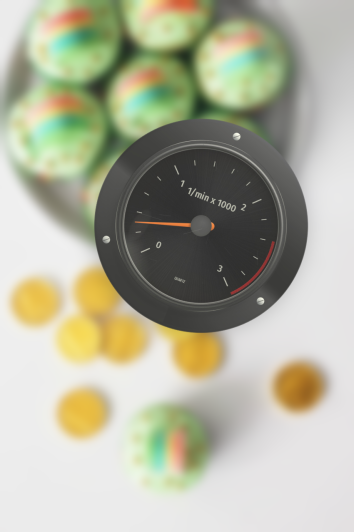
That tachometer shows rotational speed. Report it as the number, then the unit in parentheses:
300 (rpm)
